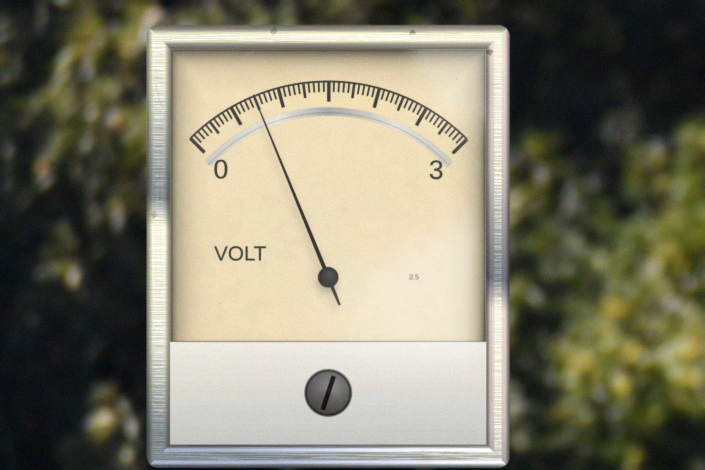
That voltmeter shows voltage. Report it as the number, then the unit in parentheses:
0.75 (V)
